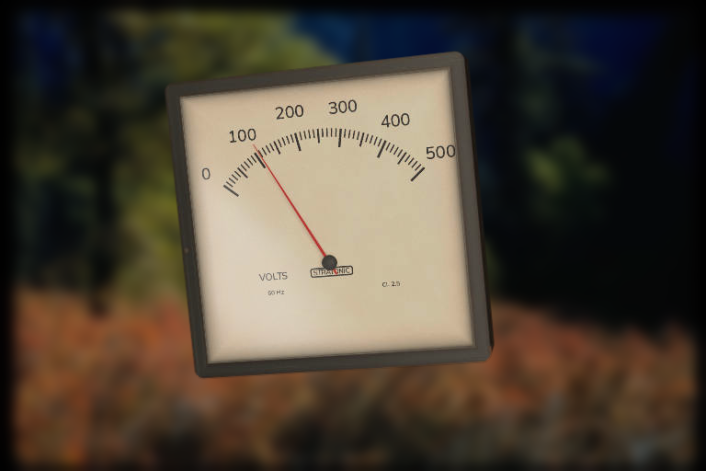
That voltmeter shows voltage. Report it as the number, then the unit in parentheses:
110 (V)
